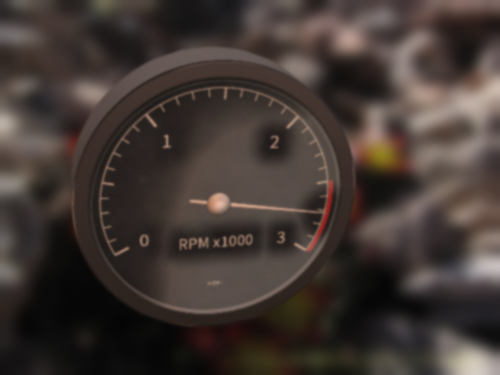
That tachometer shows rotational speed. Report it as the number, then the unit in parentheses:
2700 (rpm)
